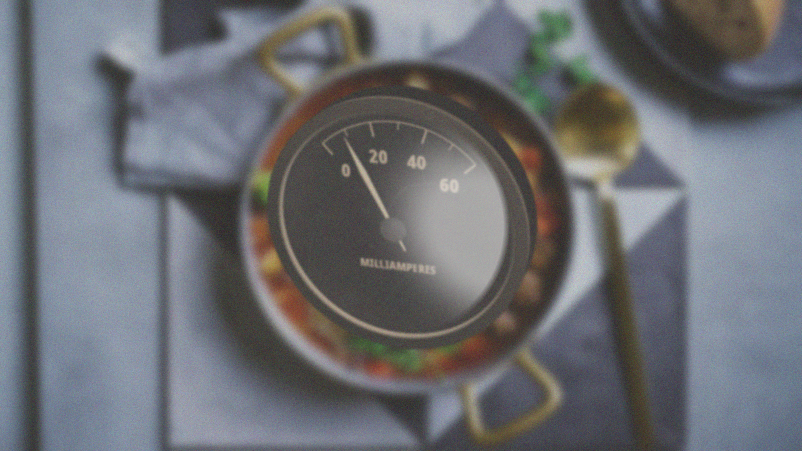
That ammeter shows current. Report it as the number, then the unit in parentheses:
10 (mA)
